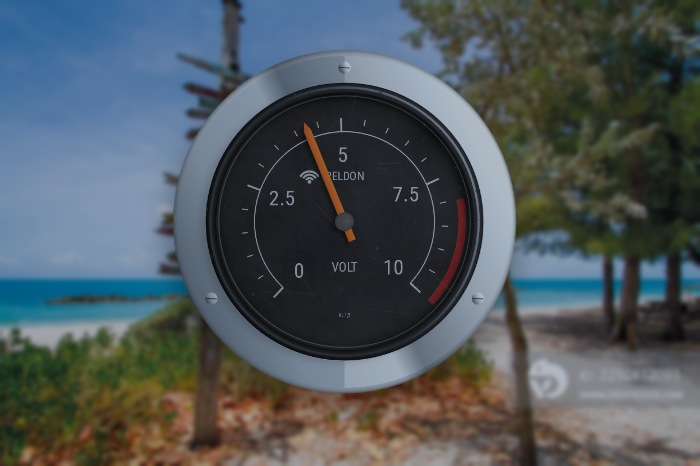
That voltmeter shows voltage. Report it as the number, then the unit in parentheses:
4.25 (V)
